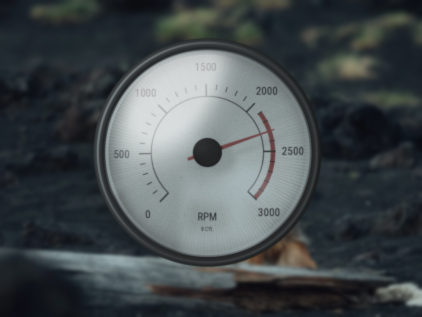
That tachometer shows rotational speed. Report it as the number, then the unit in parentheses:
2300 (rpm)
